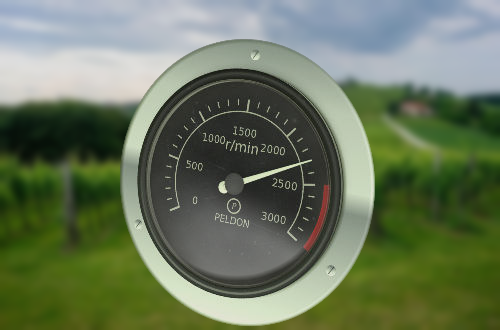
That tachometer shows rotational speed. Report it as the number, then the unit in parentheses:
2300 (rpm)
